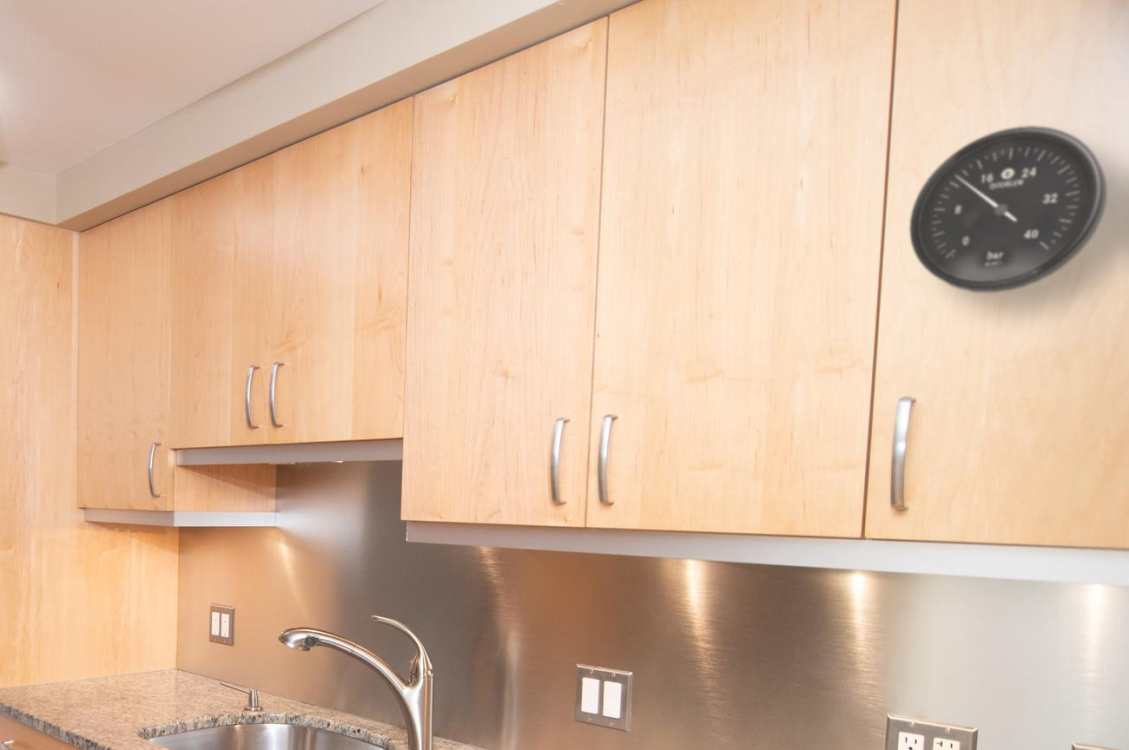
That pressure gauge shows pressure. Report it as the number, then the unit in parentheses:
13 (bar)
